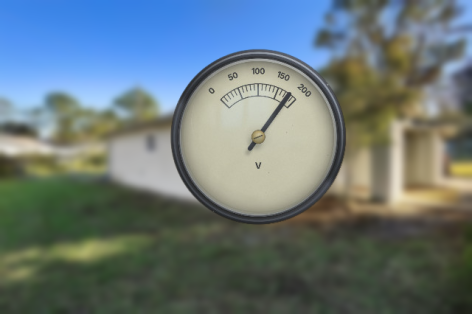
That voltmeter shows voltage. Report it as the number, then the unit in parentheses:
180 (V)
